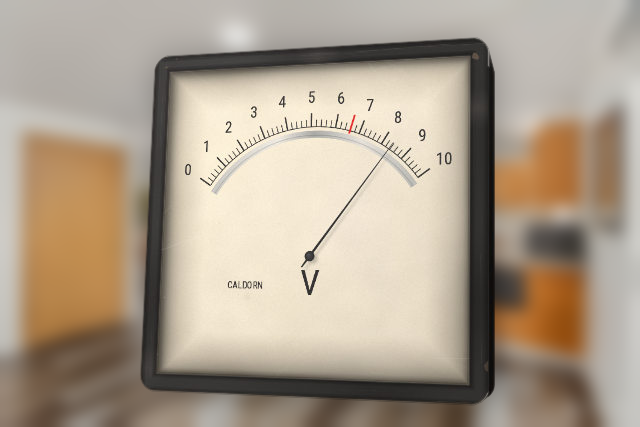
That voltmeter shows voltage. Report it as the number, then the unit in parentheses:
8.4 (V)
